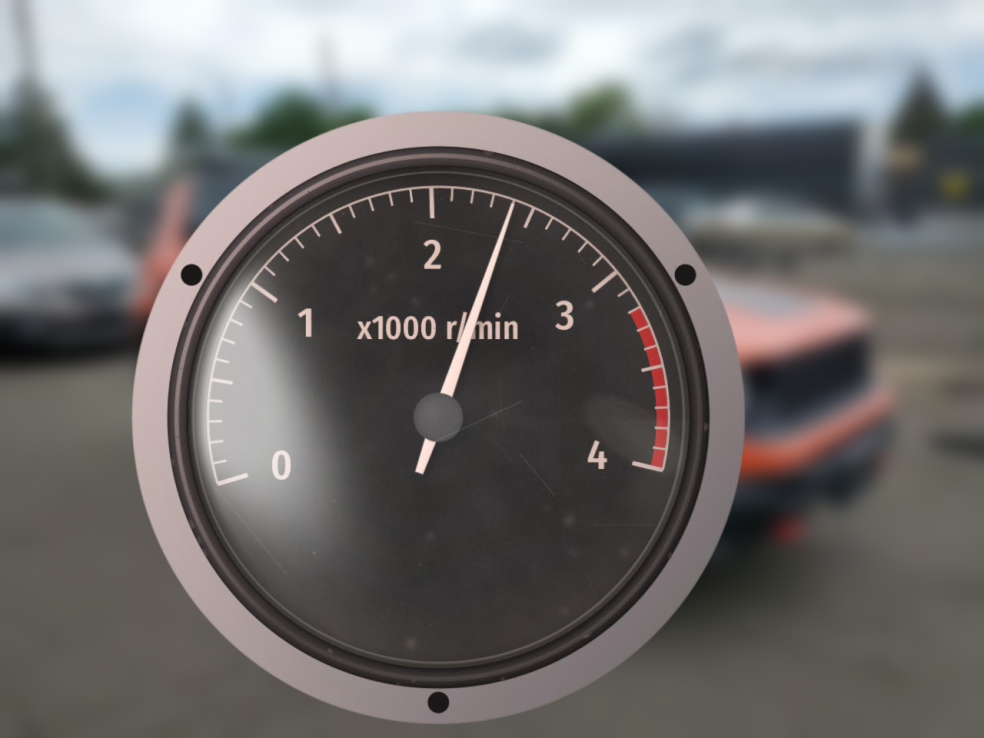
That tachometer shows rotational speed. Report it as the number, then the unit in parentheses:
2400 (rpm)
